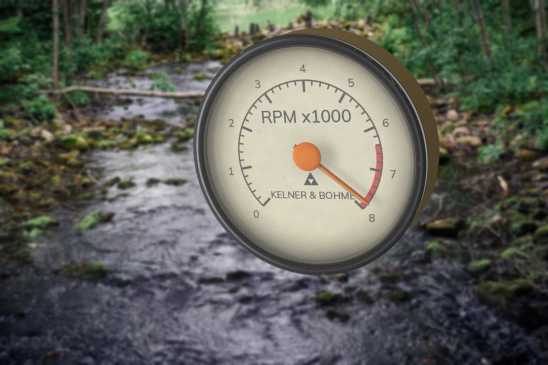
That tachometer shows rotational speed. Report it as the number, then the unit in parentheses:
7800 (rpm)
